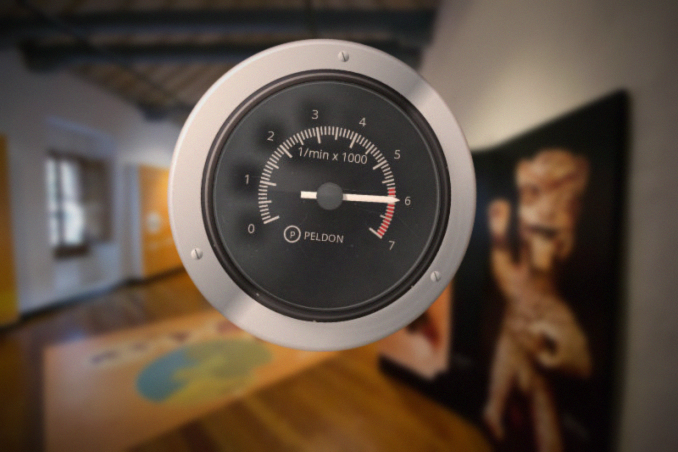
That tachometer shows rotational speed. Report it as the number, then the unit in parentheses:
6000 (rpm)
